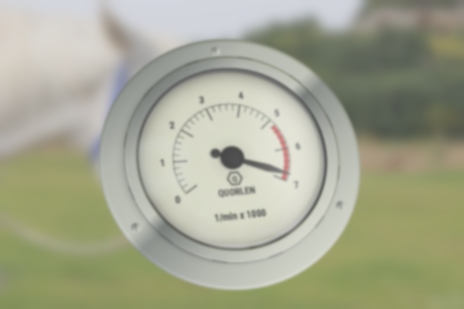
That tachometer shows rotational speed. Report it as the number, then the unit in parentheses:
6800 (rpm)
